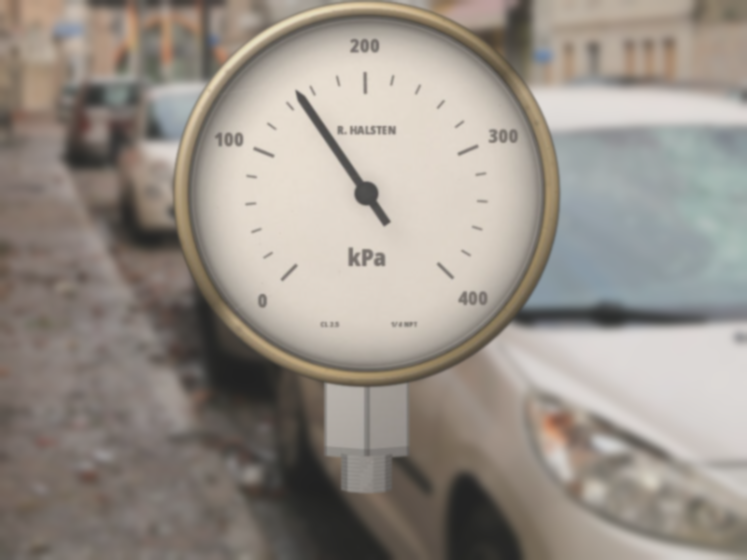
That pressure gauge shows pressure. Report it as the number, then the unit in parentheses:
150 (kPa)
